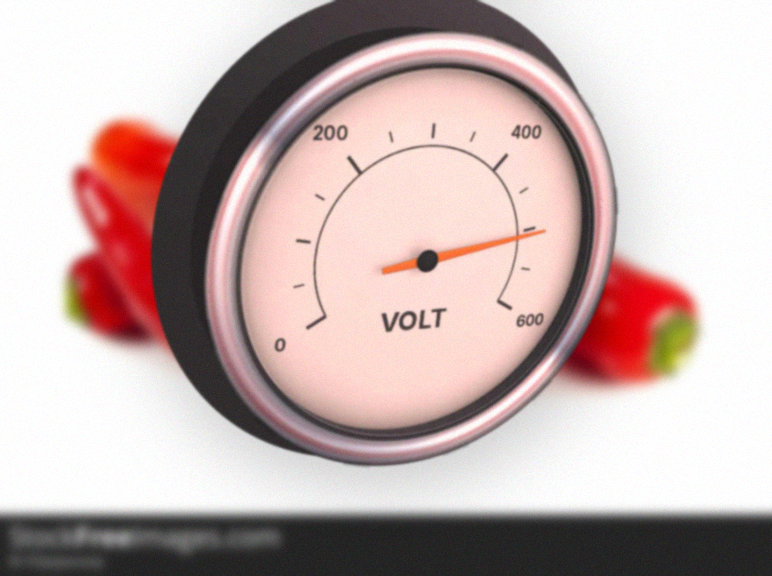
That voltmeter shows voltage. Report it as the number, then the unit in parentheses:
500 (V)
